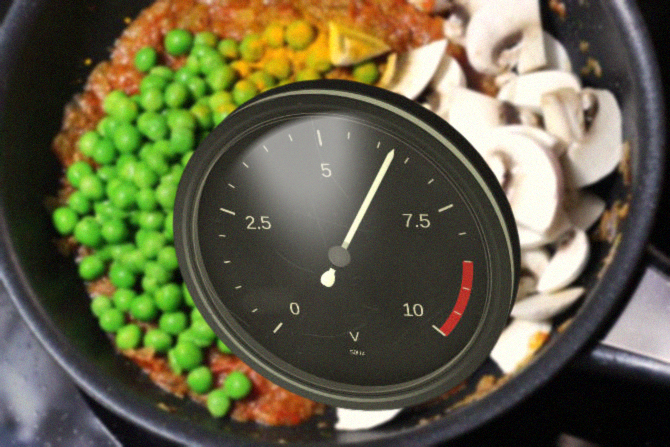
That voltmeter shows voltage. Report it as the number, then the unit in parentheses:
6.25 (V)
